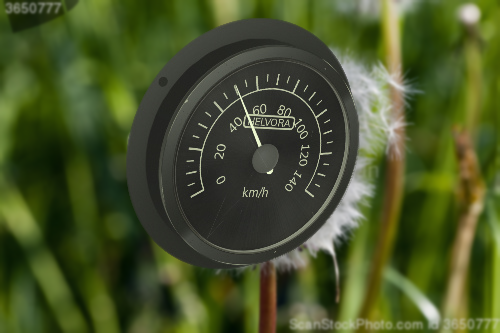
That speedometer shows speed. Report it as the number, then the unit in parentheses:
50 (km/h)
